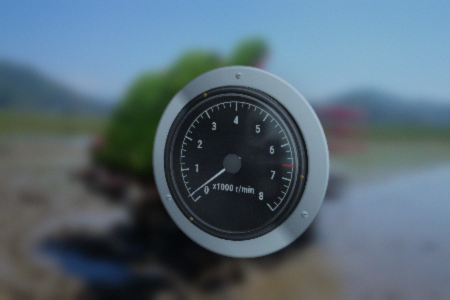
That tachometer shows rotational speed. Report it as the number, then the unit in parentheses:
200 (rpm)
